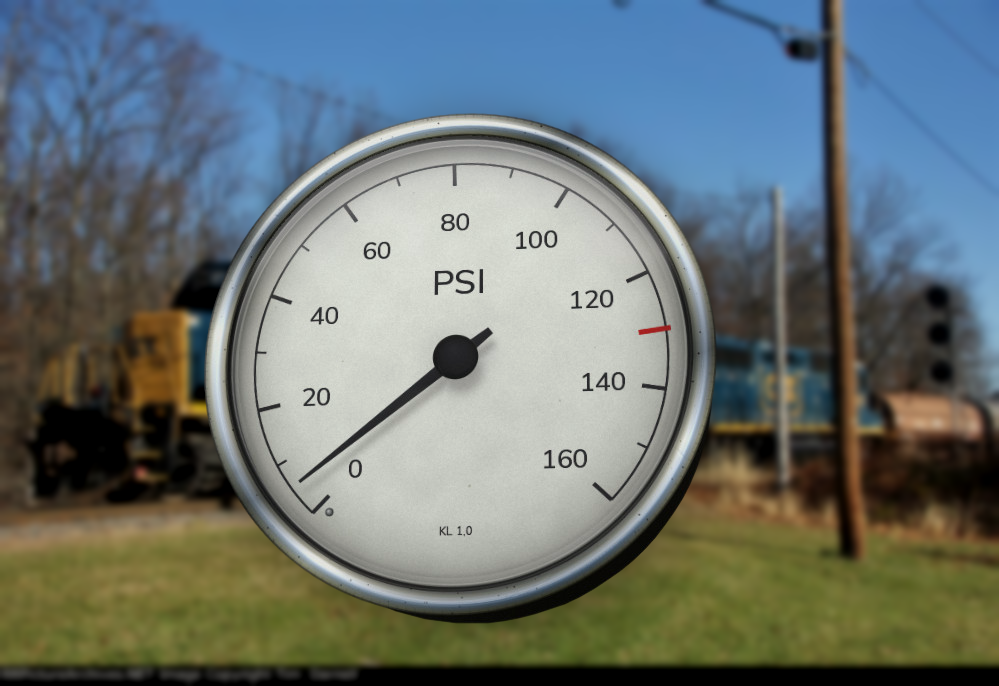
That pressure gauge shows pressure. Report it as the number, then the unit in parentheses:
5 (psi)
